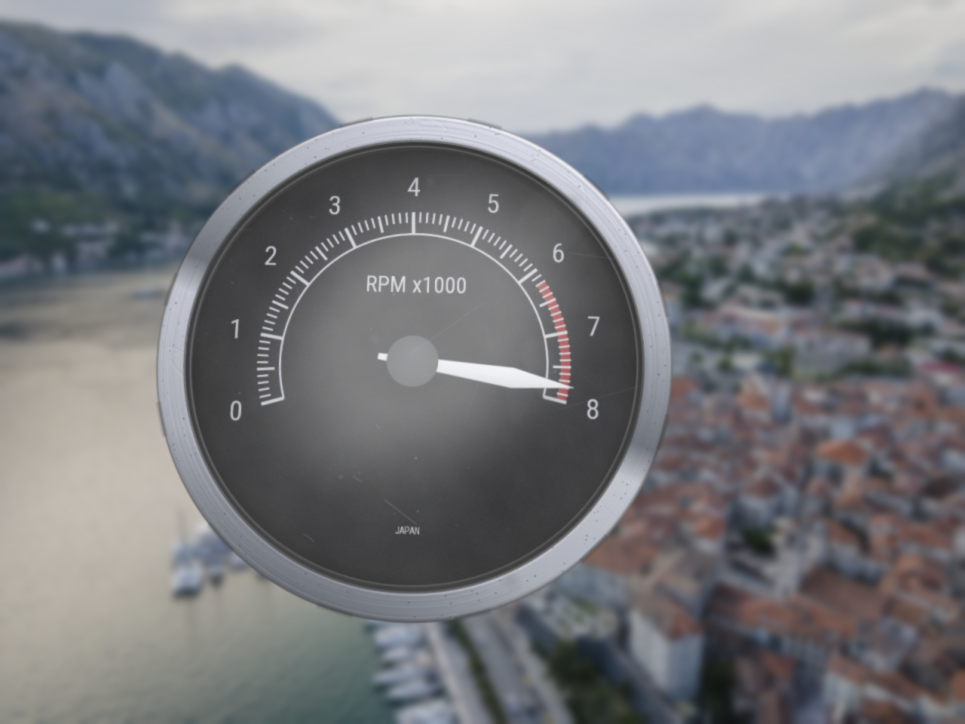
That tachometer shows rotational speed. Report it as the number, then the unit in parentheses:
7800 (rpm)
